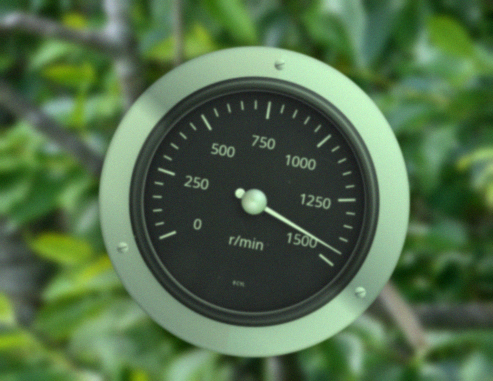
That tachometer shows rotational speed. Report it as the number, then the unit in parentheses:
1450 (rpm)
